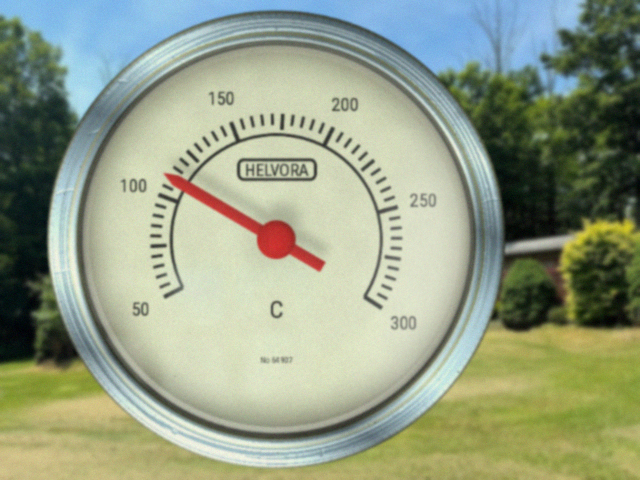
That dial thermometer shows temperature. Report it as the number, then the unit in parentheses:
110 (°C)
